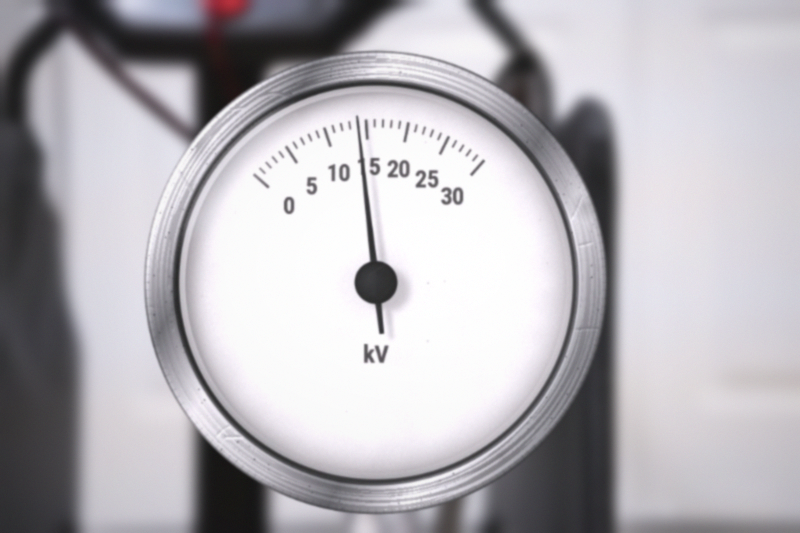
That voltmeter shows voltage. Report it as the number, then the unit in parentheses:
14 (kV)
